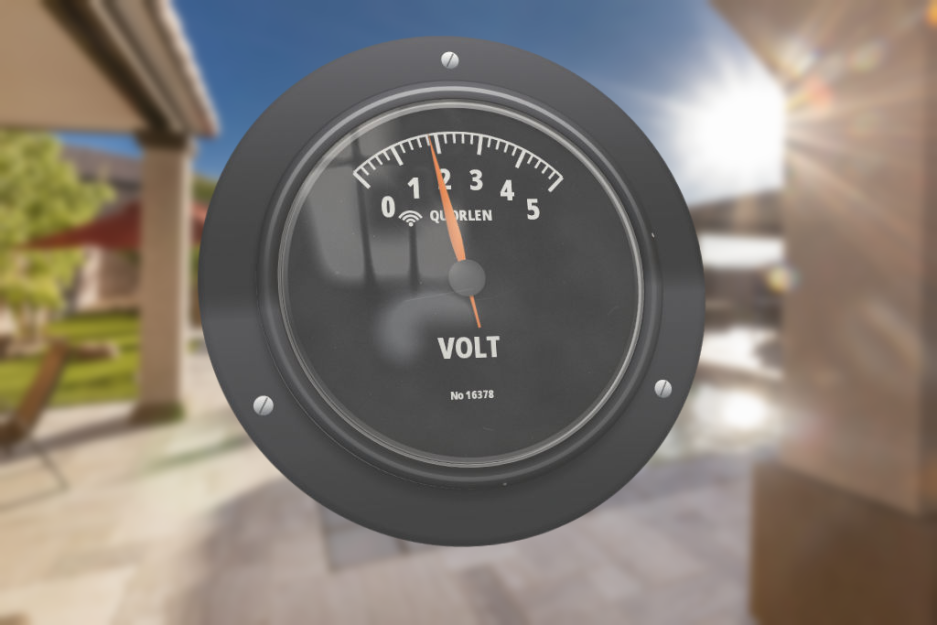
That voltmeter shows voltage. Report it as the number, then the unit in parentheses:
1.8 (V)
